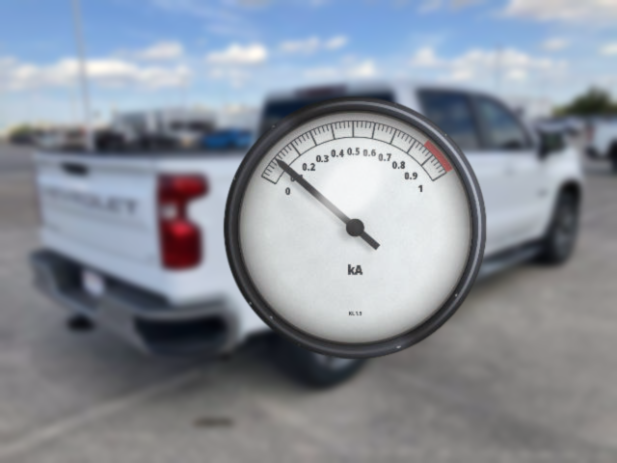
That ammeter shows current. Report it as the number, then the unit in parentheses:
0.1 (kA)
